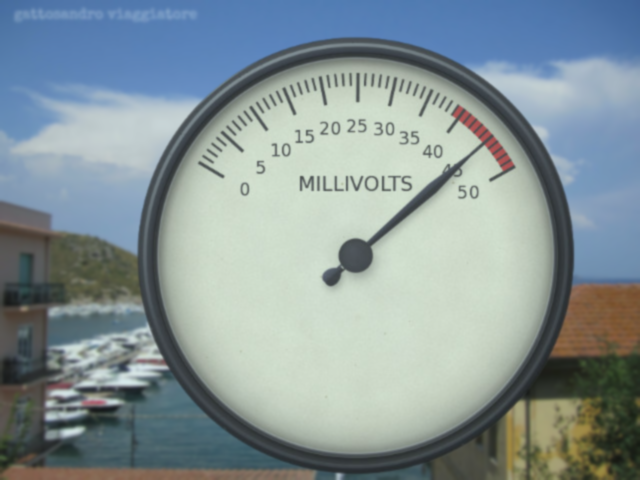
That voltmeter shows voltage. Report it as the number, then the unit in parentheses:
45 (mV)
